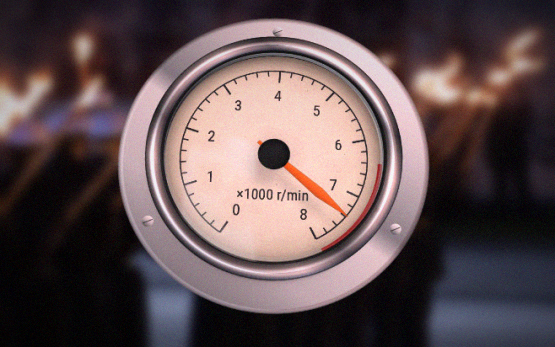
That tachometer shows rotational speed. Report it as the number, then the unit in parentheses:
7400 (rpm)
